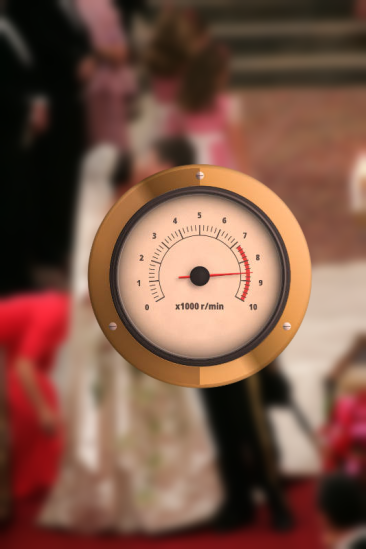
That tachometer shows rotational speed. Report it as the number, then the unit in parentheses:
8600 (rpm)
